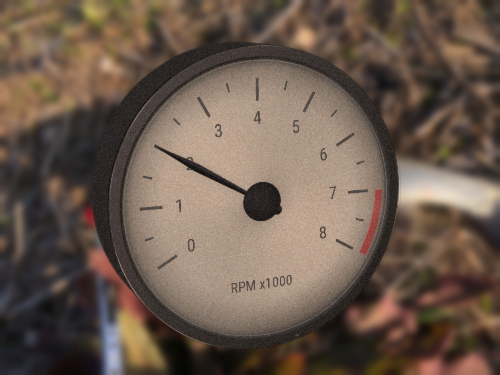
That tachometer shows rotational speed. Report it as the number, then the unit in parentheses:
2000 (rpm)
